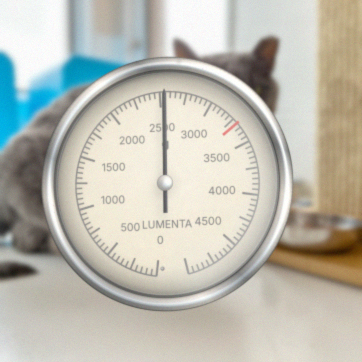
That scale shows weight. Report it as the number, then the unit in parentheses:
2550 (g)
